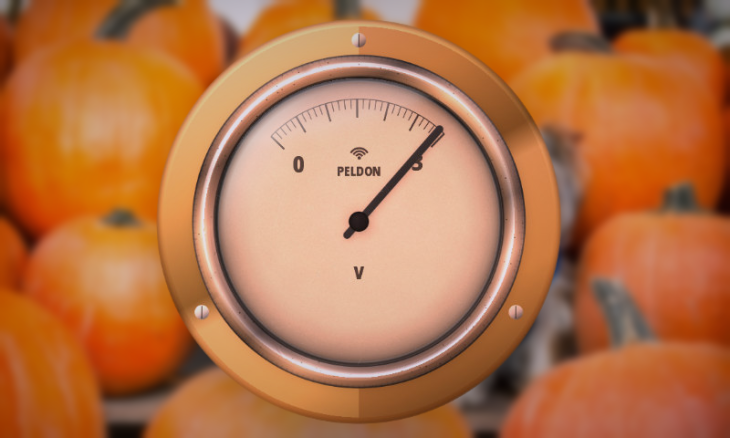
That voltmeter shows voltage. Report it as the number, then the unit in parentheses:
2.9 (V)
